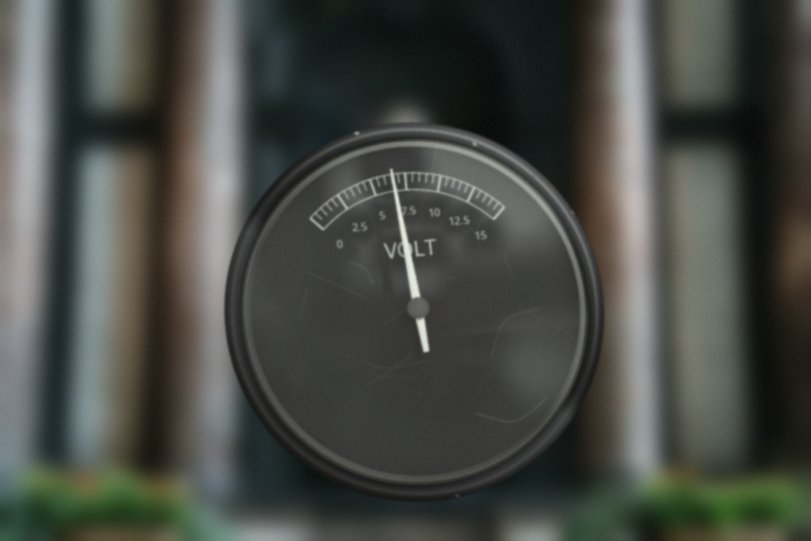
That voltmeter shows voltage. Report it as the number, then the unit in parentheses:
6.5 (V)
